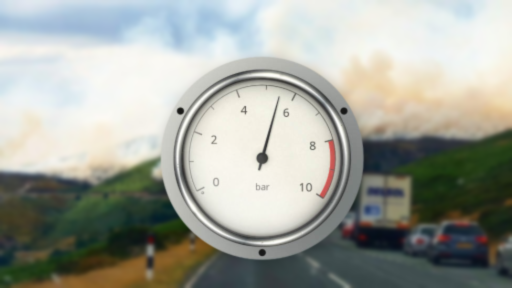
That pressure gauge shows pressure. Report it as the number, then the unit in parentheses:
5.5 (bar)
